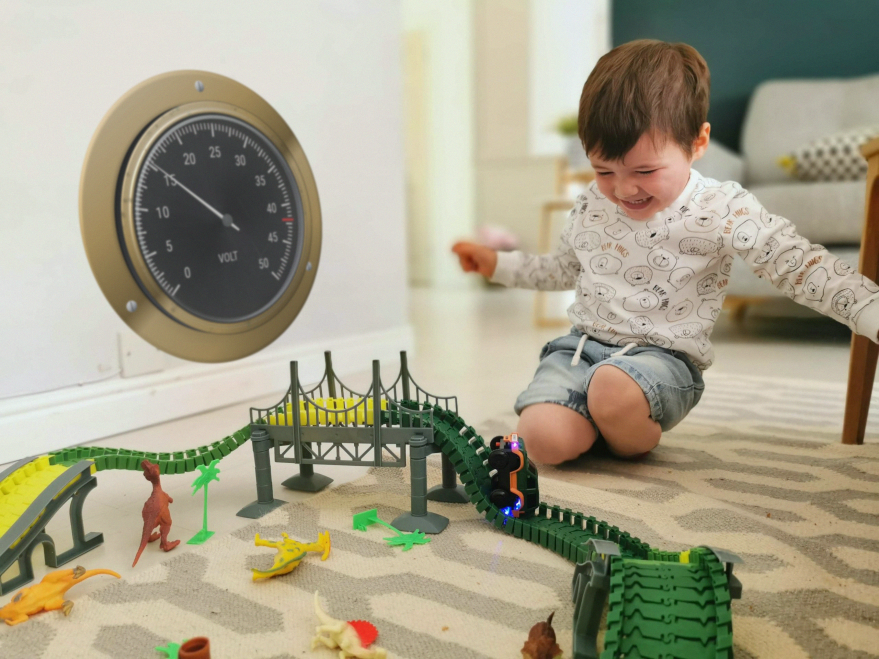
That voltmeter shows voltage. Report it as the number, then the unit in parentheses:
15 (V)
